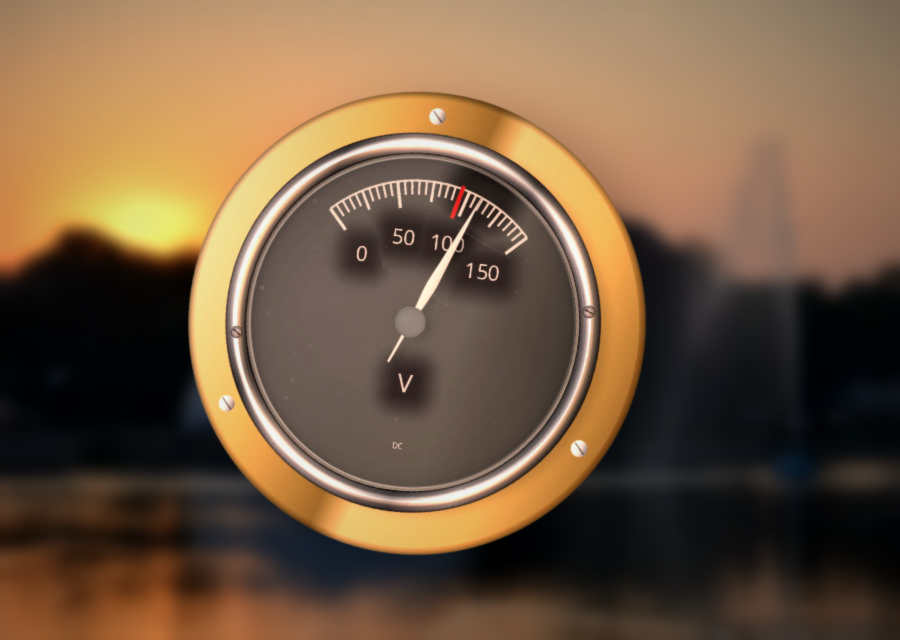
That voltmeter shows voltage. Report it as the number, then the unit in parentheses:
110 (V)
